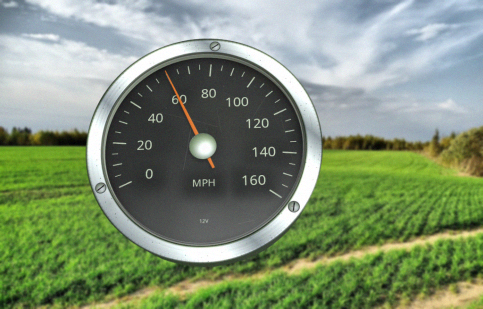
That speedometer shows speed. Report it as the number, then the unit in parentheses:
60 (mph)
